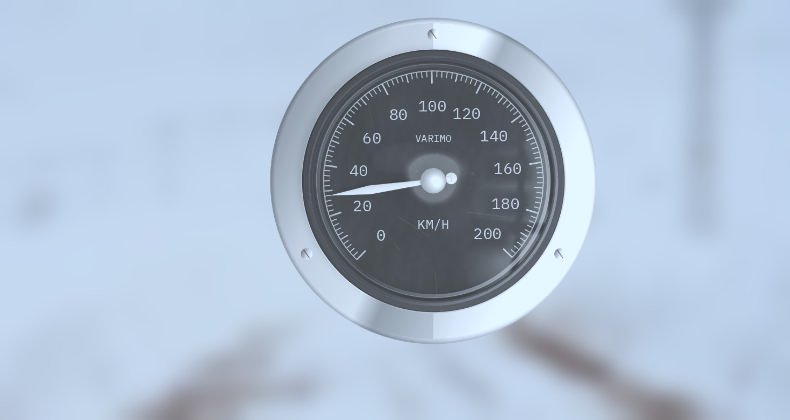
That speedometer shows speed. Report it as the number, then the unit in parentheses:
28 (km/h)
